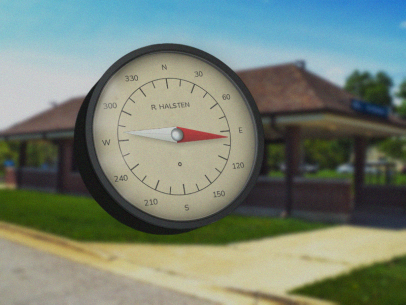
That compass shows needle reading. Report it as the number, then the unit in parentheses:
97.5 (°)
